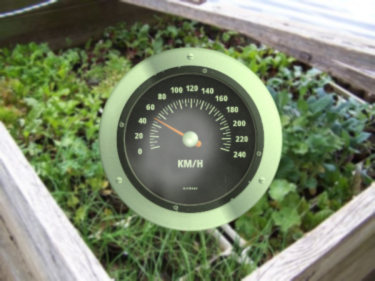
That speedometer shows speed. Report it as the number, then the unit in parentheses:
50 (km/h)
